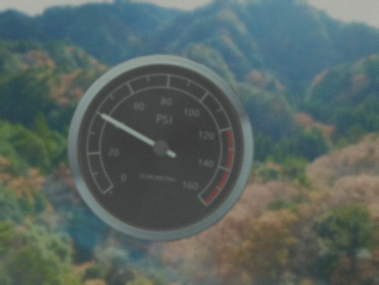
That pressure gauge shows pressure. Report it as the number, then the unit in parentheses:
40 (psi)
